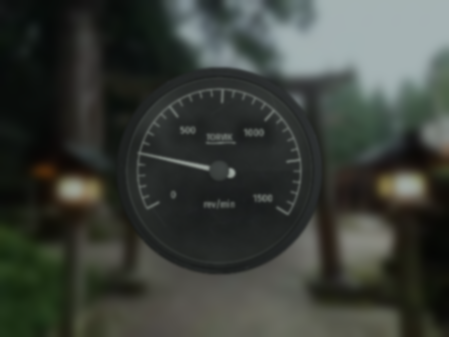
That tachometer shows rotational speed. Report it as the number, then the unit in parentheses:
250 (rpm)
